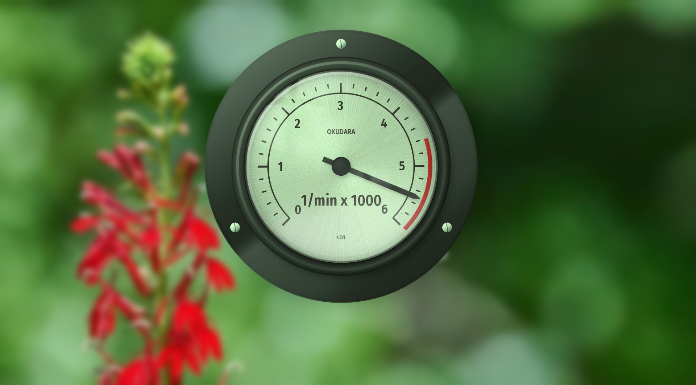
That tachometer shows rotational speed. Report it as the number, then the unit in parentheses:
5500 (rpm)
